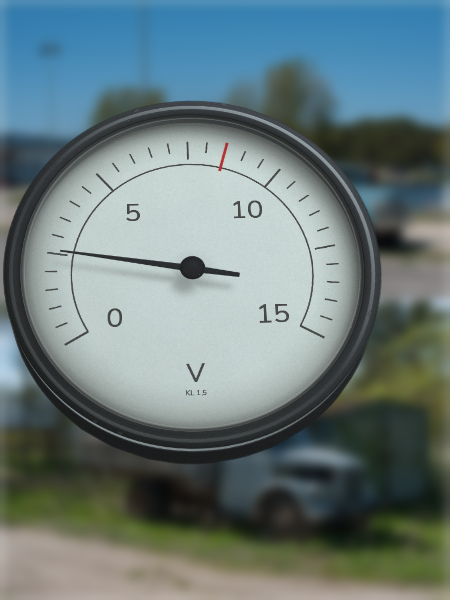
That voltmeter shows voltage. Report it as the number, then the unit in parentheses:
2.5 (V)
